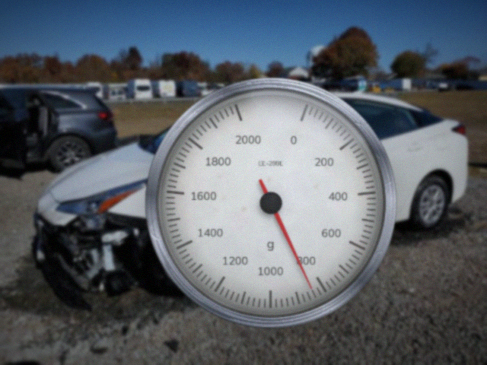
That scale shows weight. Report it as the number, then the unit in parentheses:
840 (g)
